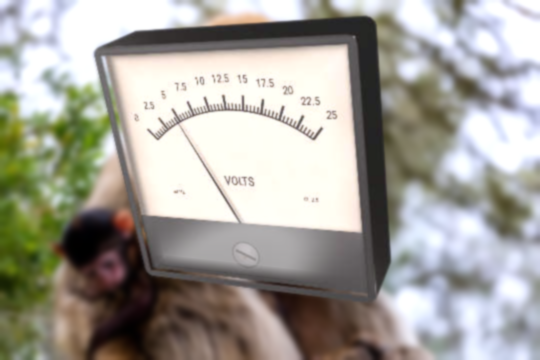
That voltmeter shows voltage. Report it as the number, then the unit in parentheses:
5 (V)
